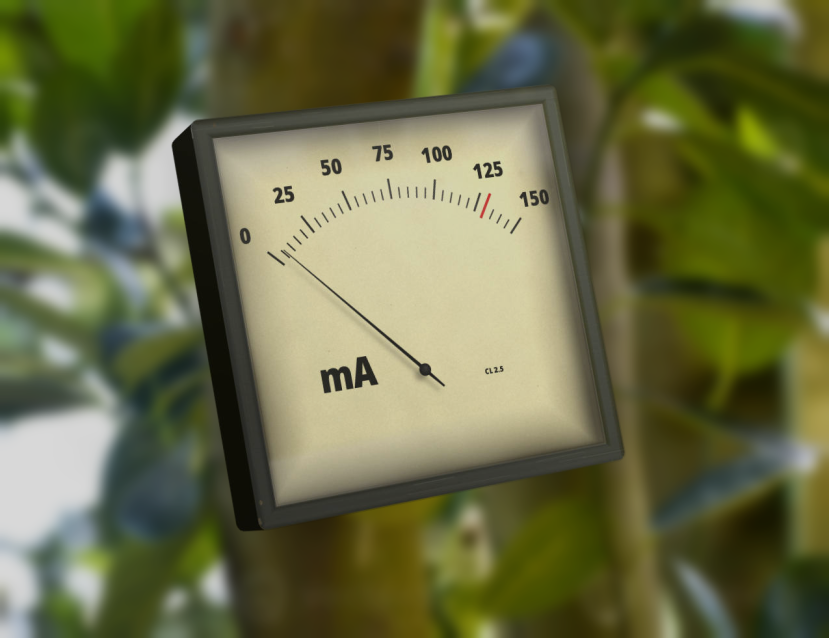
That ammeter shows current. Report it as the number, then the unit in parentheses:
5 (mA)
